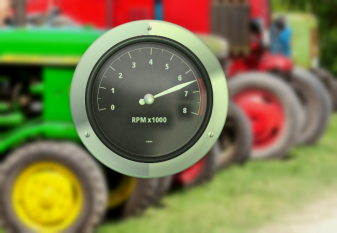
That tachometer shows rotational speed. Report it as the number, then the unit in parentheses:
6500 (rpm)
